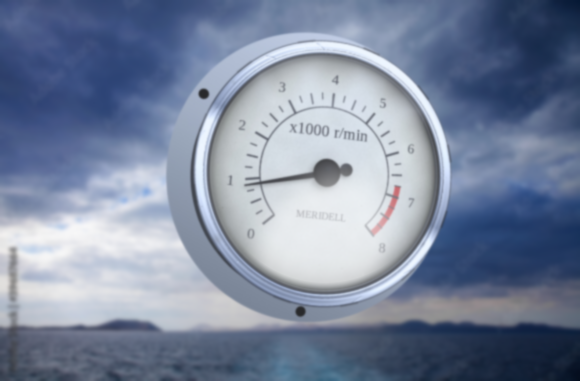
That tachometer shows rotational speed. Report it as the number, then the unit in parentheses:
875 (rpm)
